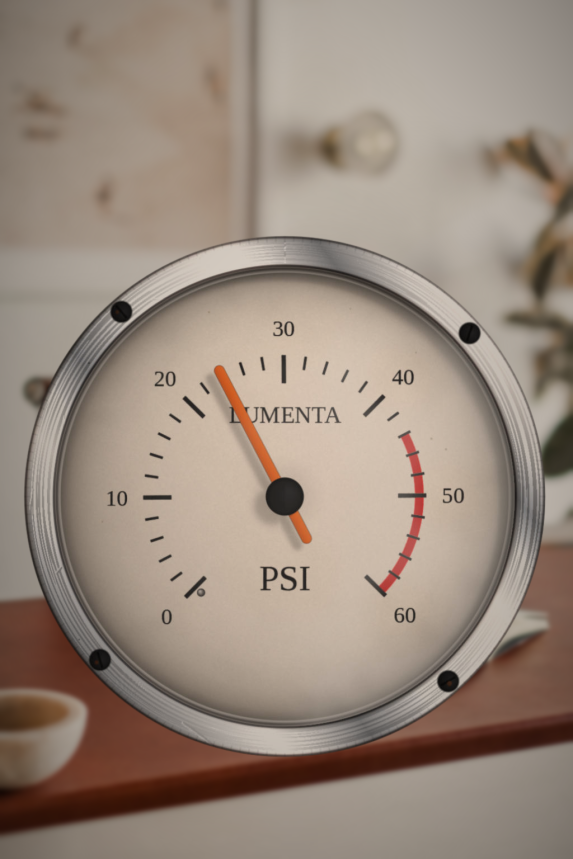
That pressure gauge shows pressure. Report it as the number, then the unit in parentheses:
24 (psi)
